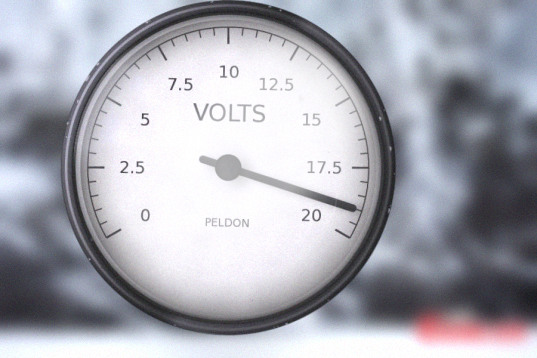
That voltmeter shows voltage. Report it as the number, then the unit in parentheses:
19 (V)
